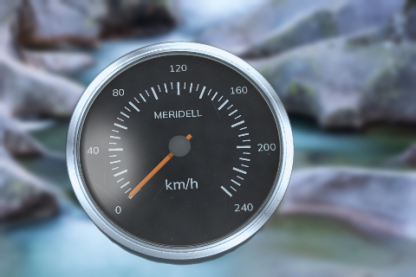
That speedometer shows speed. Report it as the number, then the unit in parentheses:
0 (km/h)
